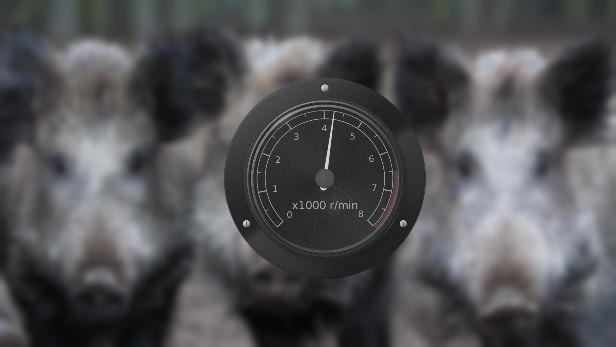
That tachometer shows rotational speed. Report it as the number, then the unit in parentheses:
4250 (rpm)
